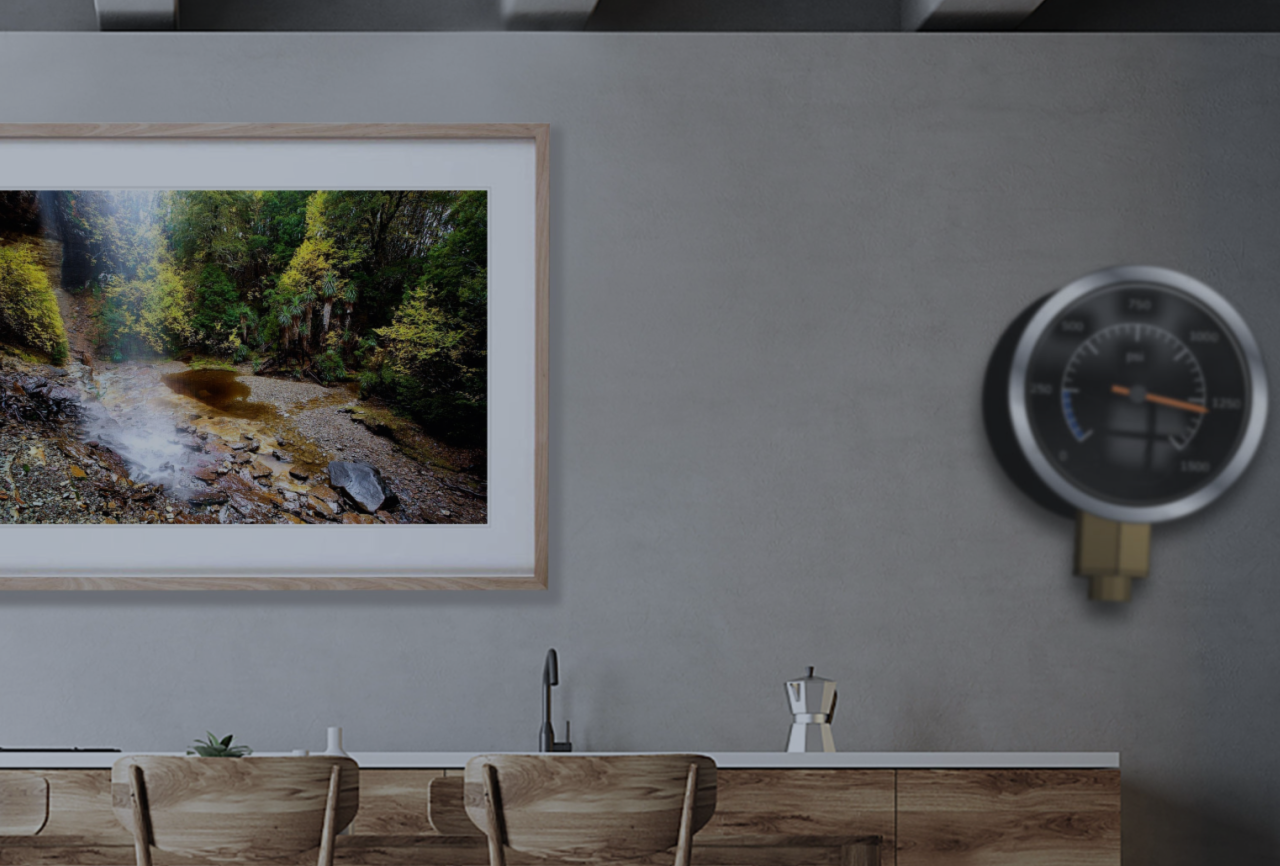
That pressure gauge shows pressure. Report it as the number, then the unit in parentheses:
1300 (psi)
